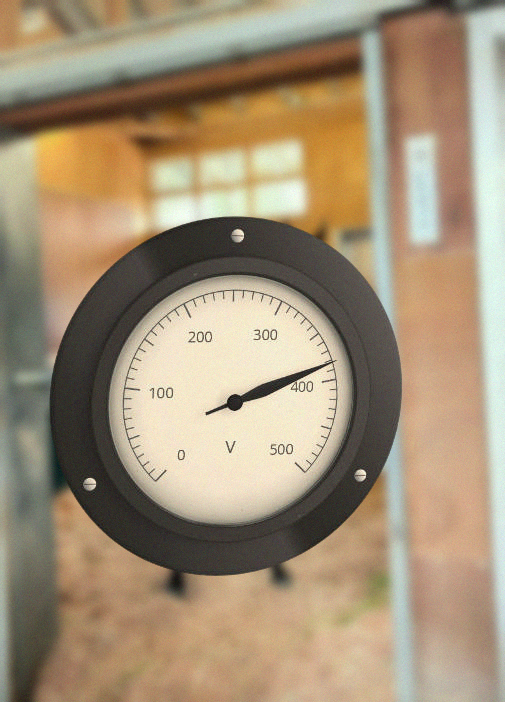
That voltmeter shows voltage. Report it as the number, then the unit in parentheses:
380 (V)
